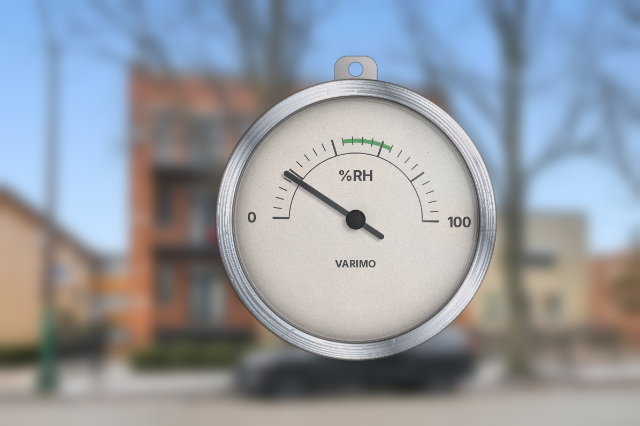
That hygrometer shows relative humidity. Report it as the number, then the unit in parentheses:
18 (%)
